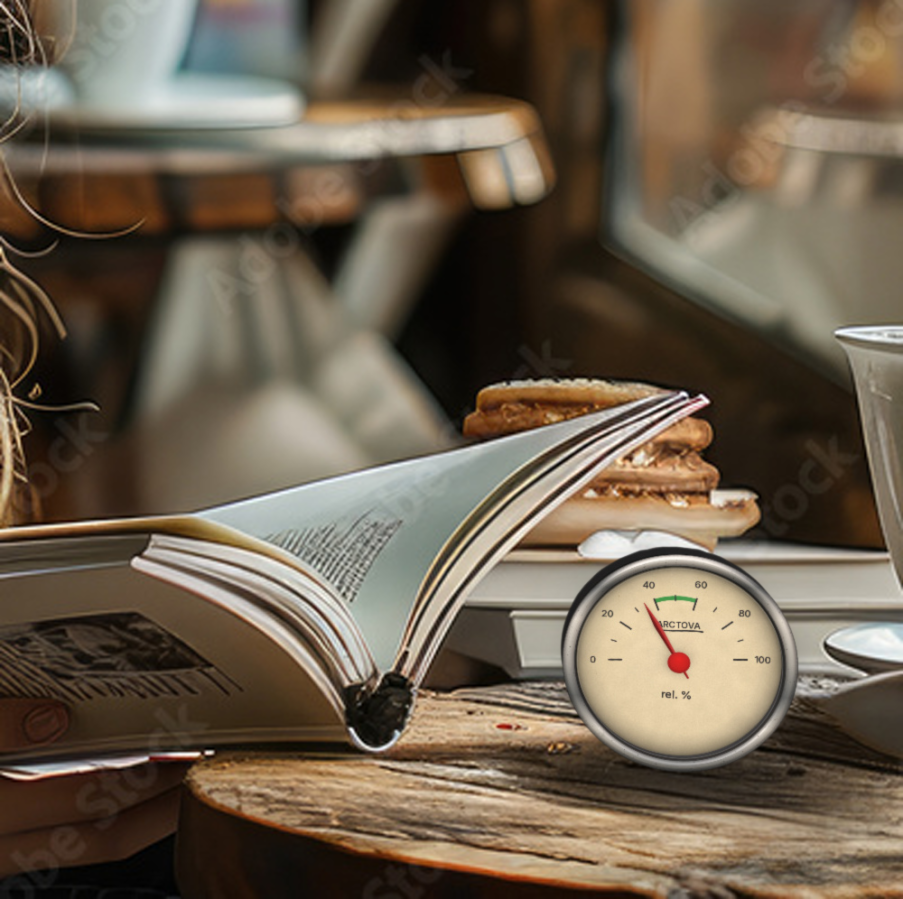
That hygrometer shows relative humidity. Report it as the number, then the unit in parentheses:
35 (%)
